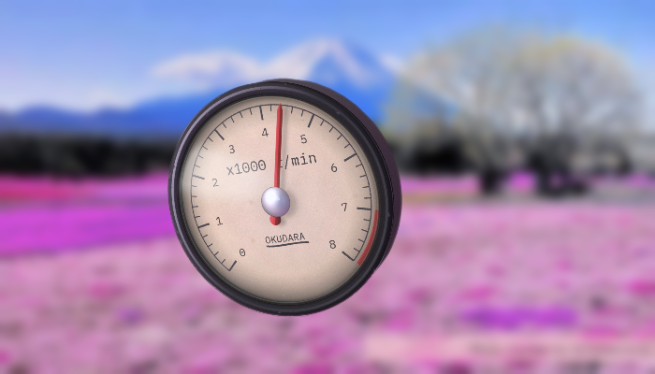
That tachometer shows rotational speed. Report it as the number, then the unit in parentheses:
4400 (rpm)
